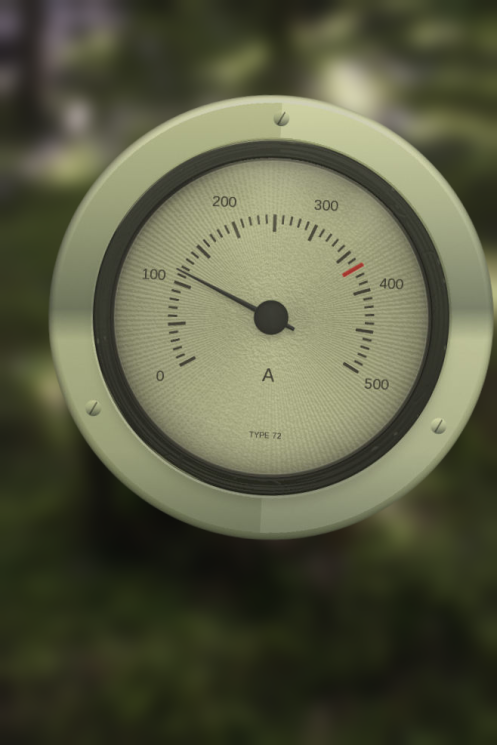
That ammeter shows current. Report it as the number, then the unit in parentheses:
115 (A)
